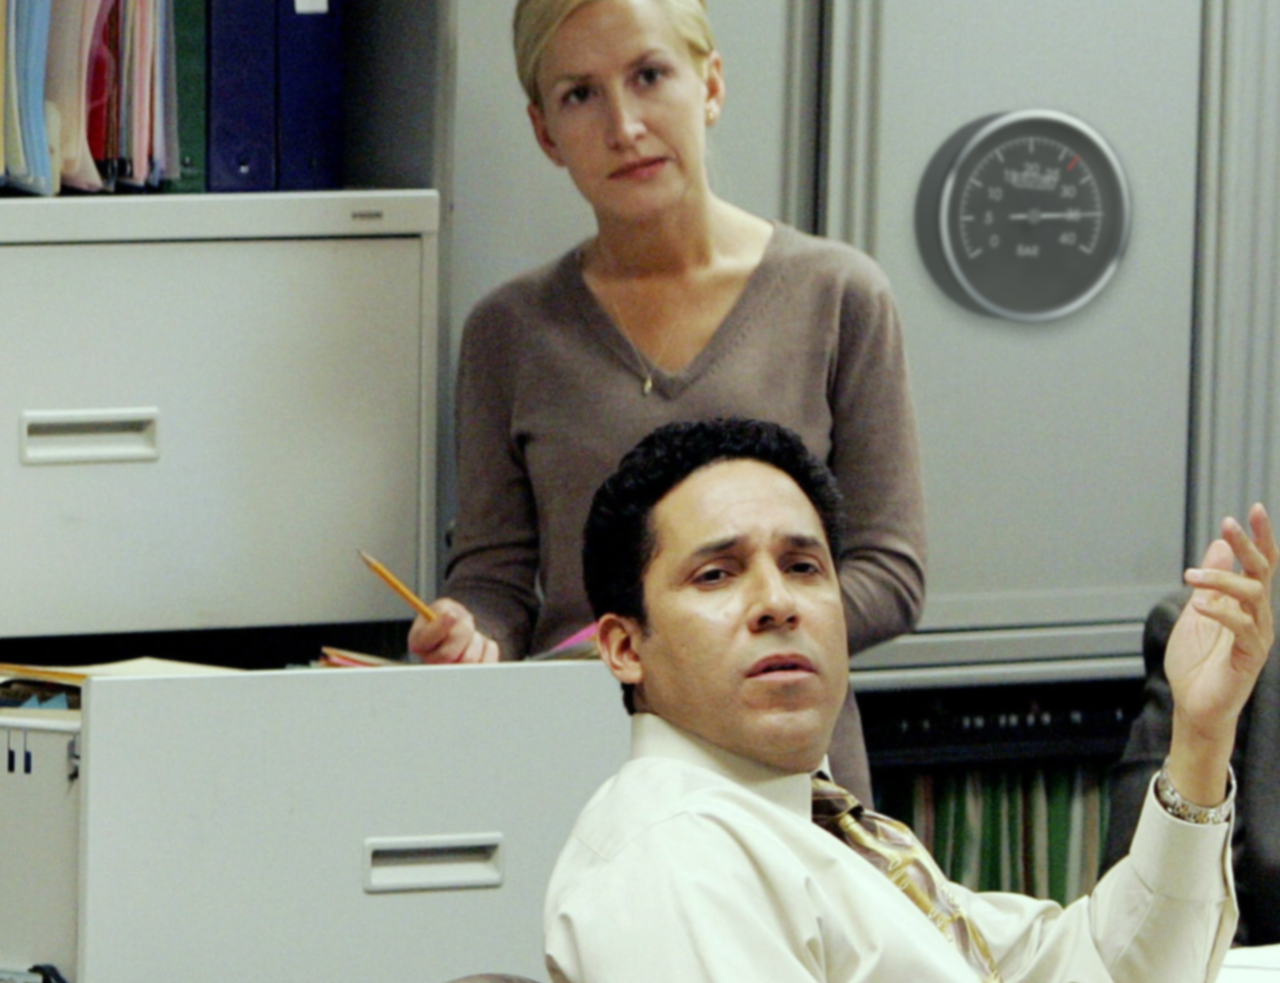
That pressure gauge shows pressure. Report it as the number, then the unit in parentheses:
35 (bar)
